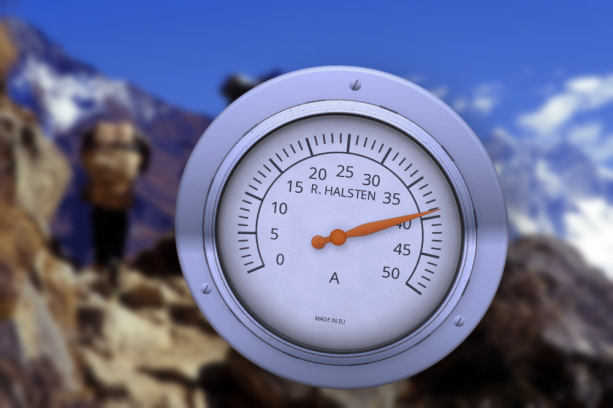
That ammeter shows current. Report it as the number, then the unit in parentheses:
39 (A)
